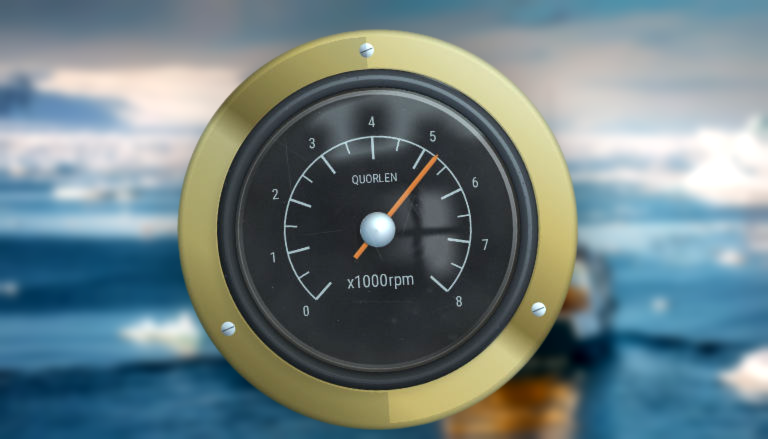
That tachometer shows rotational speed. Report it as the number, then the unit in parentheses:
5250 (rpm)
